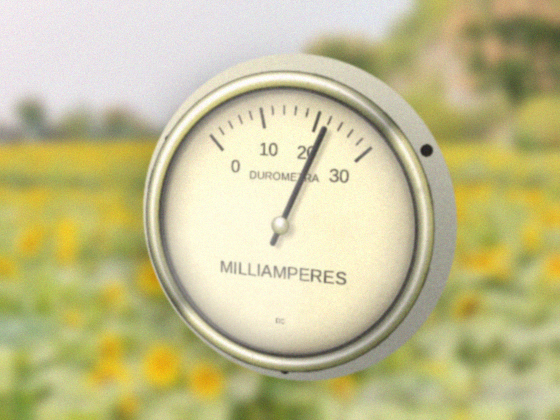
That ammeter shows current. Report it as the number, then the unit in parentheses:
22 (mA)
